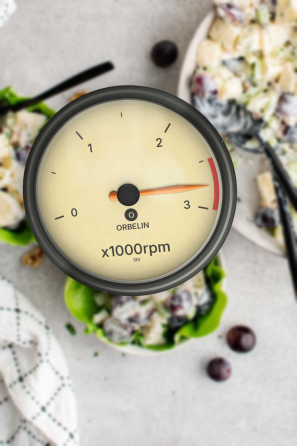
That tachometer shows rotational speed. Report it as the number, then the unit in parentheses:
2750 (rpm)
